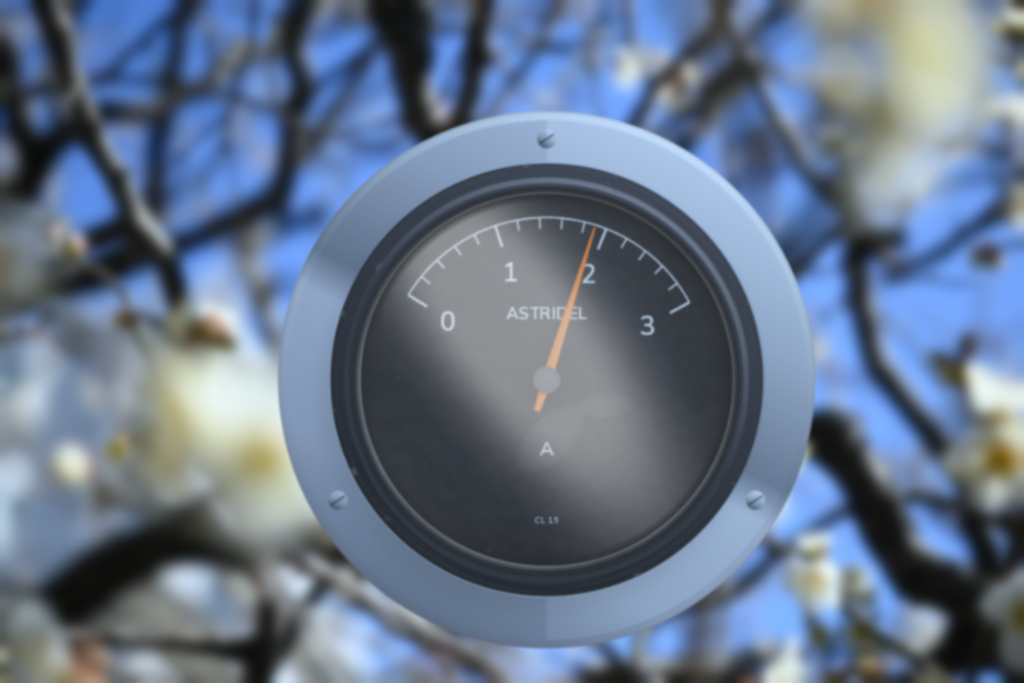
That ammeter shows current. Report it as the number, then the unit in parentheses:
1.9 (A)
